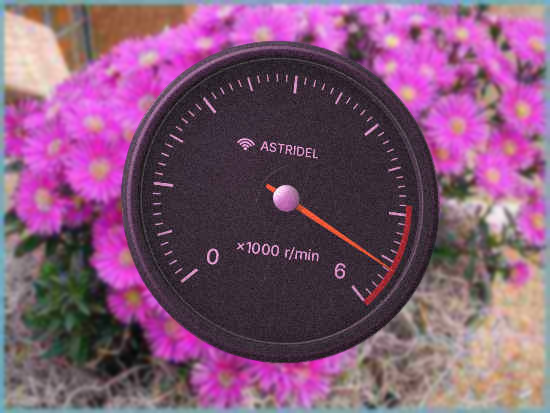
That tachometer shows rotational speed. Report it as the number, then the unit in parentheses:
5600 (rpm)
